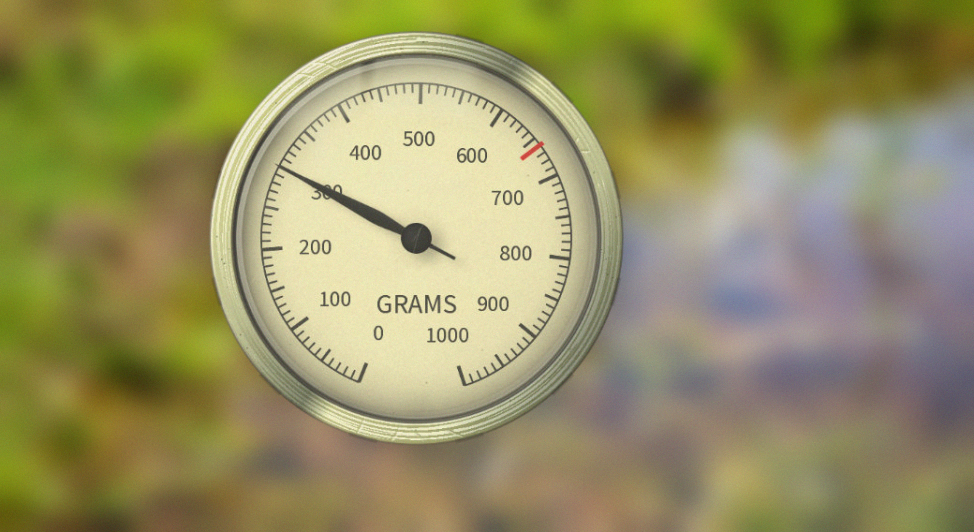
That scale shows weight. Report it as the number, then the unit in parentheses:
300 (g)
